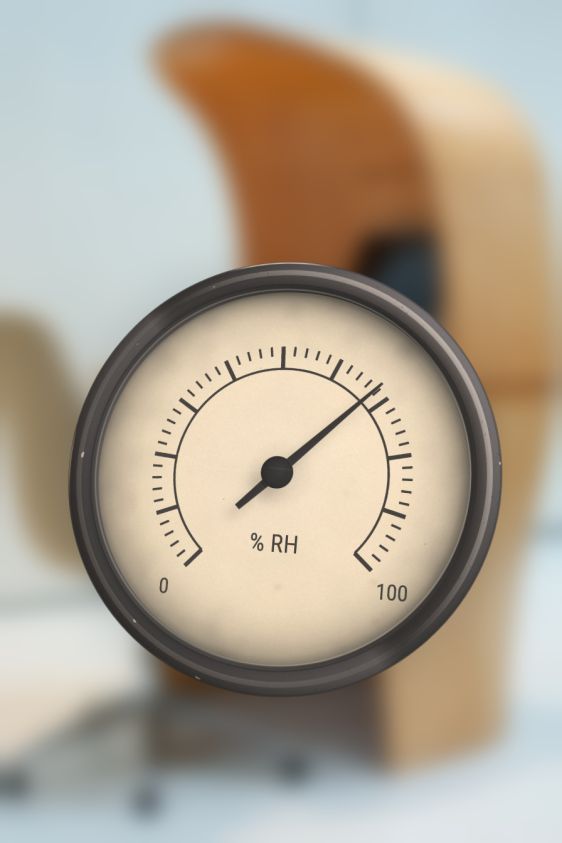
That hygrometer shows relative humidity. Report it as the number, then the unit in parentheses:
68 (%)
